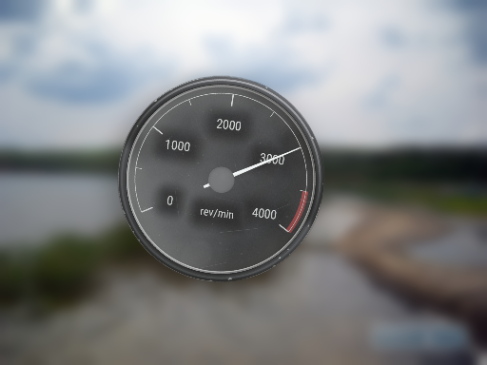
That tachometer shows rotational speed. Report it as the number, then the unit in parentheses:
3000 (rpm)
